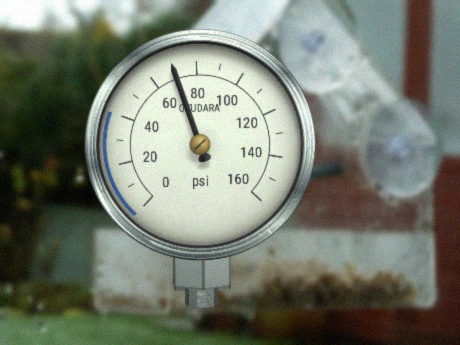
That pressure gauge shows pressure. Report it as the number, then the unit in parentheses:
70 (psi)
